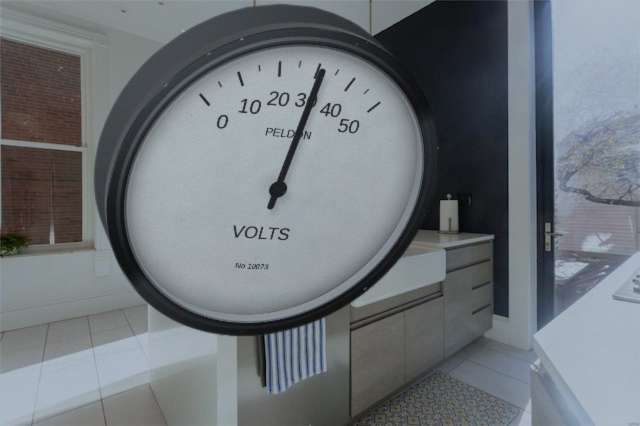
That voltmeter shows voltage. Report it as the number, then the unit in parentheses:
30 (V)
